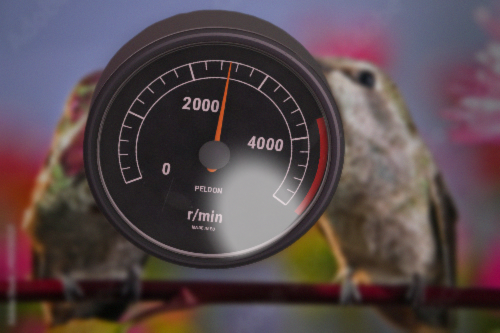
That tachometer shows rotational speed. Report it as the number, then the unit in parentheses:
2500 (rpm)
